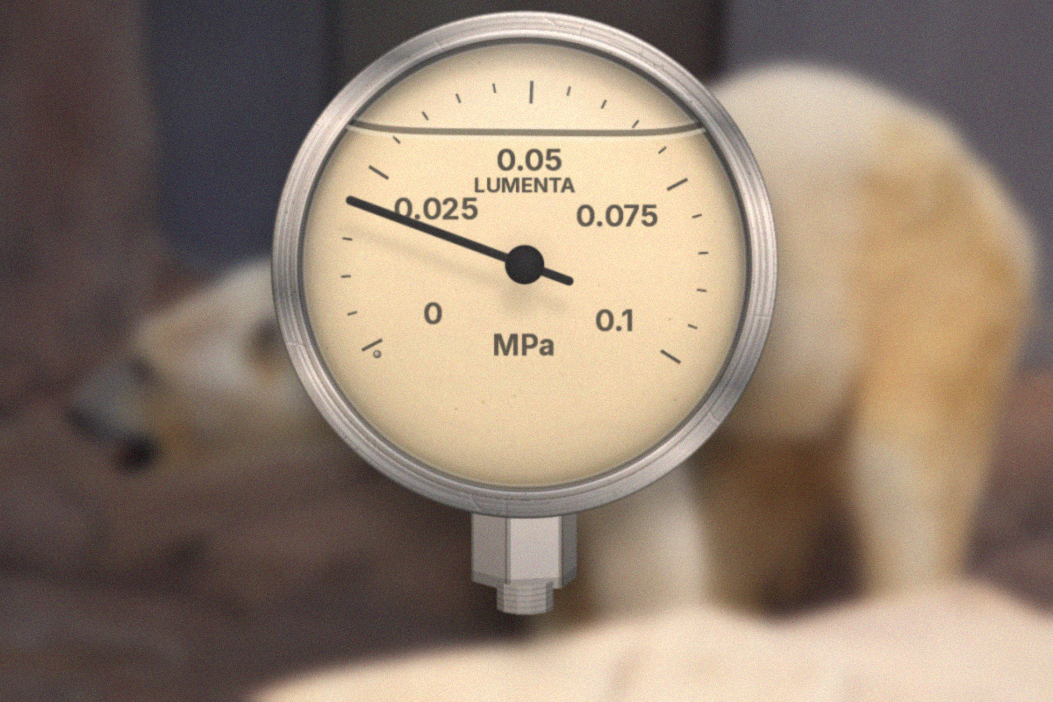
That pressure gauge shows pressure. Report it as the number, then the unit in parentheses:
0.02 (MPa)
